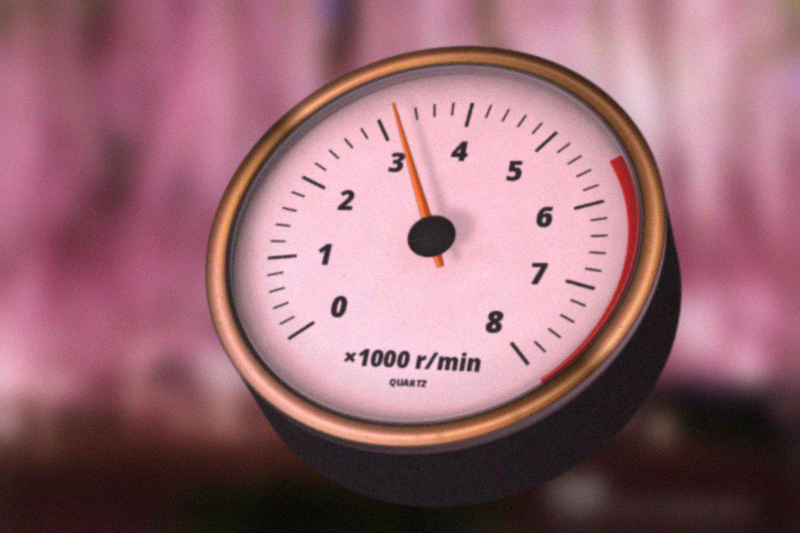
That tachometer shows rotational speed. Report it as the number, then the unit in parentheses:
3200 (rpm)
